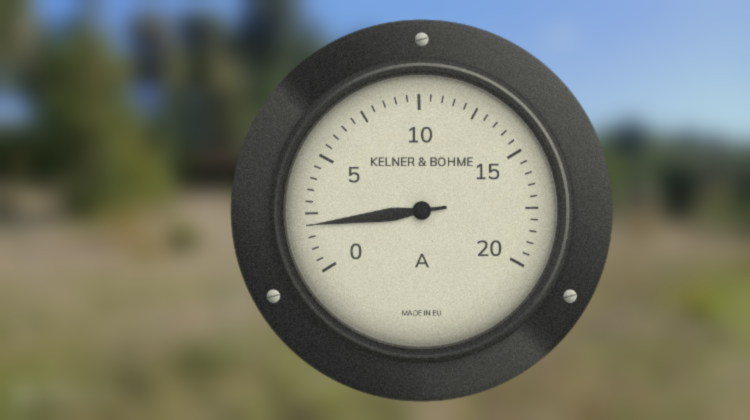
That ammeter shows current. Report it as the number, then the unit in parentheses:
2 (A)
